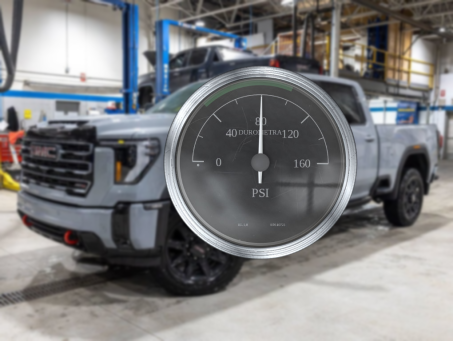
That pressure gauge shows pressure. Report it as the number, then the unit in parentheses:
80 (psi)
